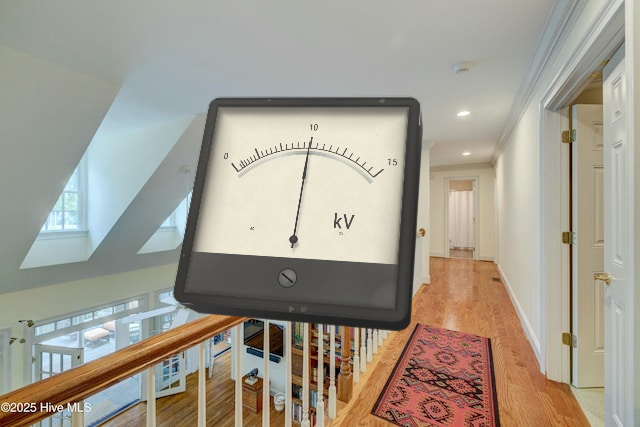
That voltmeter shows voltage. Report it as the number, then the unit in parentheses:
10 (kV)
